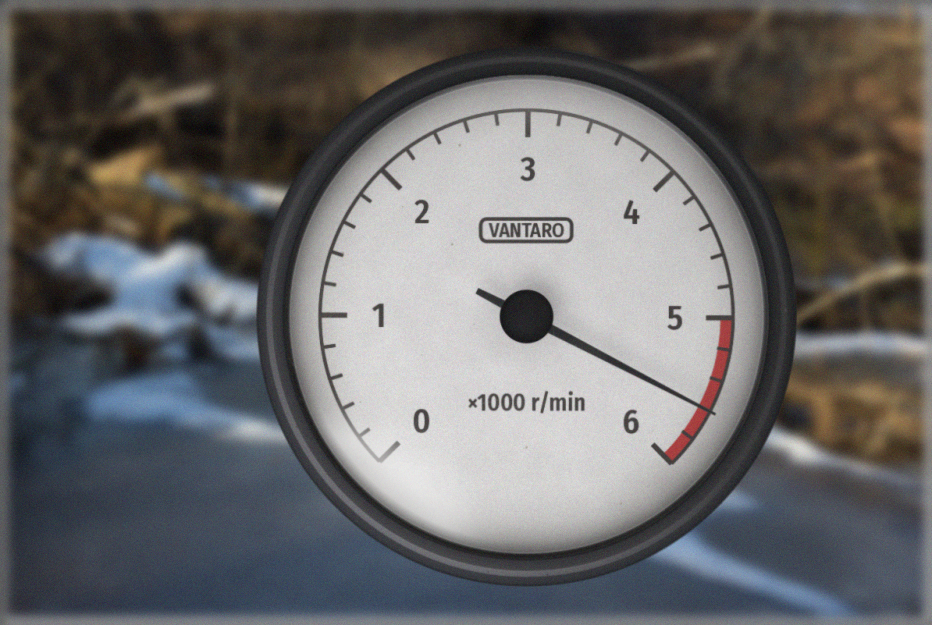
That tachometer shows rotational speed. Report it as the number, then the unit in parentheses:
5600 (rpm)
